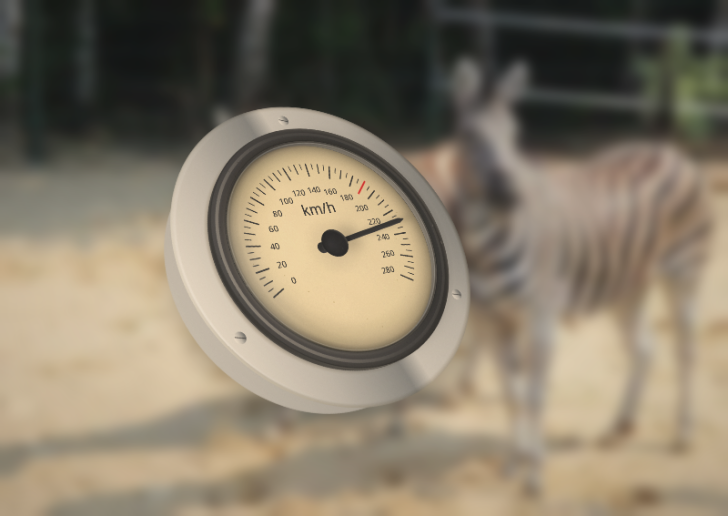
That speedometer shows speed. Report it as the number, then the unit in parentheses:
230 (km/h)
